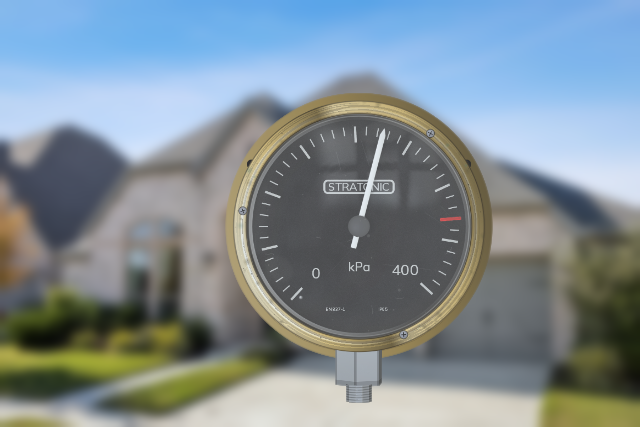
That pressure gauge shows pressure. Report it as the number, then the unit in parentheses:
225 (kPa)
